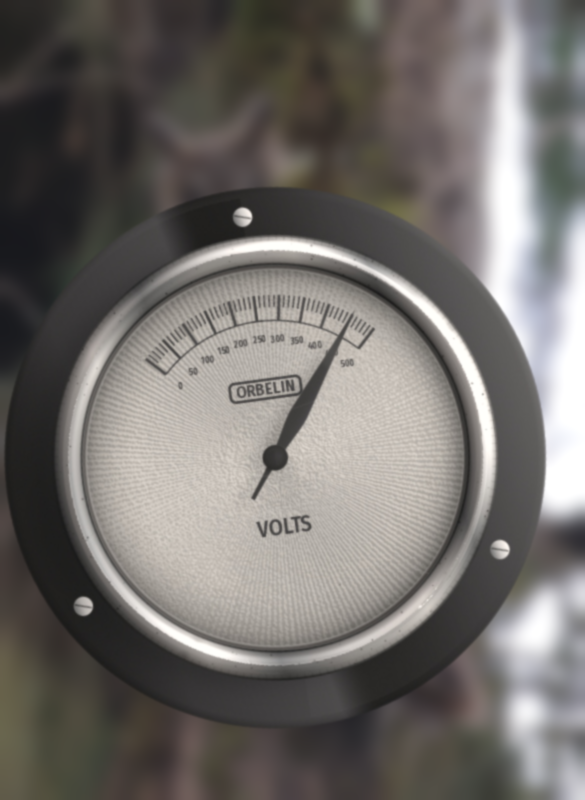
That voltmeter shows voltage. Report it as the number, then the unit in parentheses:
450 (V)
